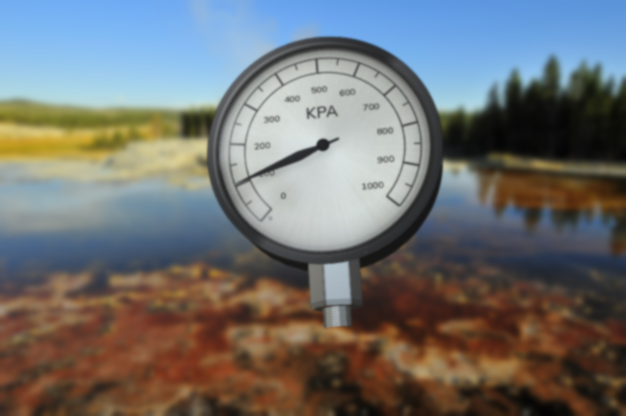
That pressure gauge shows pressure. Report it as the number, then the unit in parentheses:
100 (kPa)
